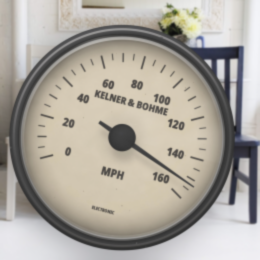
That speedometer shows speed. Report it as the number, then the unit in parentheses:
152.5 (mph)
